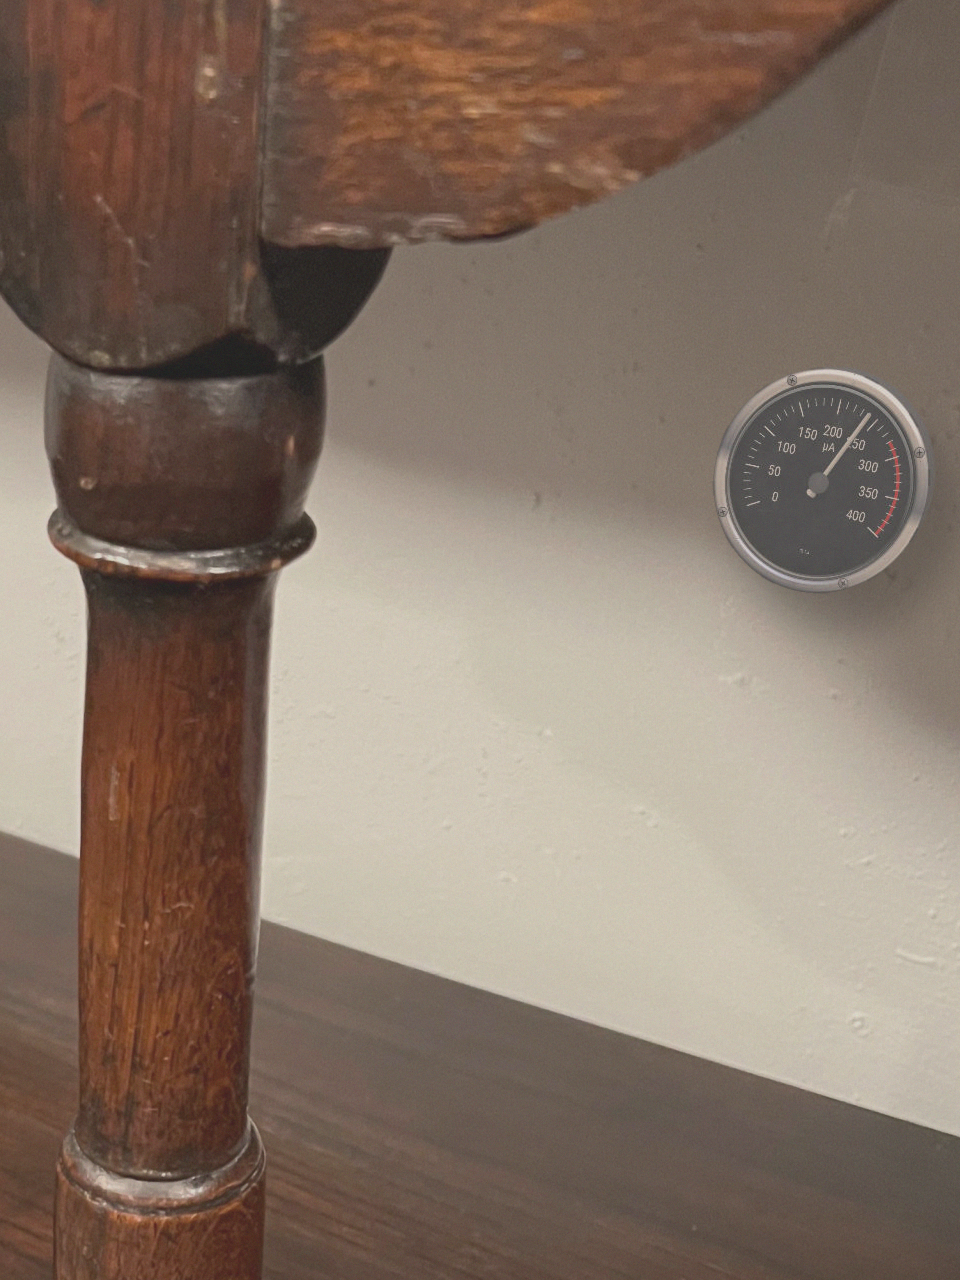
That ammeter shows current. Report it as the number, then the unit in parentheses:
240 (µA)
